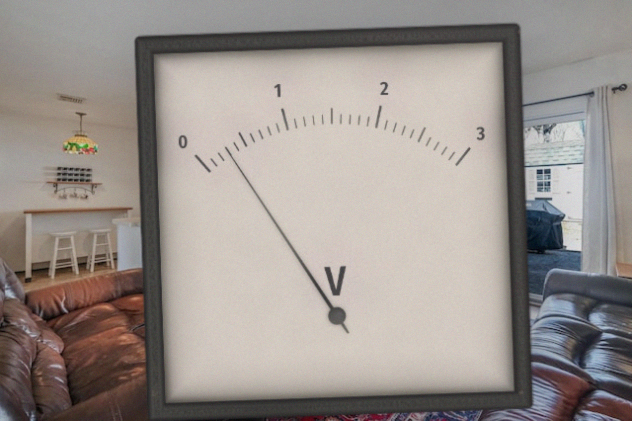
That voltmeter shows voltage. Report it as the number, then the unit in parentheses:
0.3 (V)
